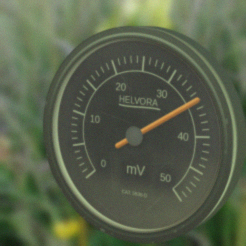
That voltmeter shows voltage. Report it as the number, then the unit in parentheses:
35 (mV)
